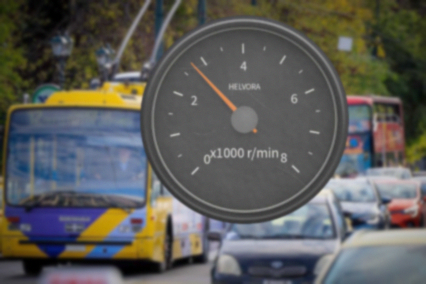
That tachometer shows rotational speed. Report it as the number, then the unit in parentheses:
2750 (rpm)
